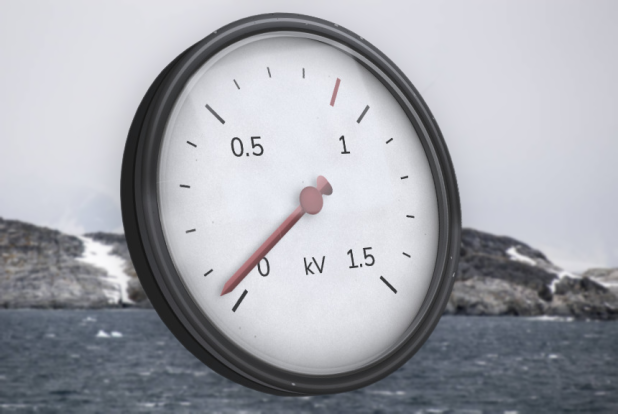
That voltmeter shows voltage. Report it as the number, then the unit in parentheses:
0.05 (kV)
